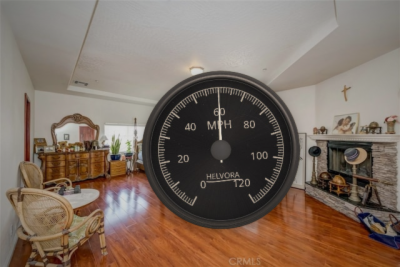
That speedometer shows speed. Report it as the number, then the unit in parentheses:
60 (mph)
